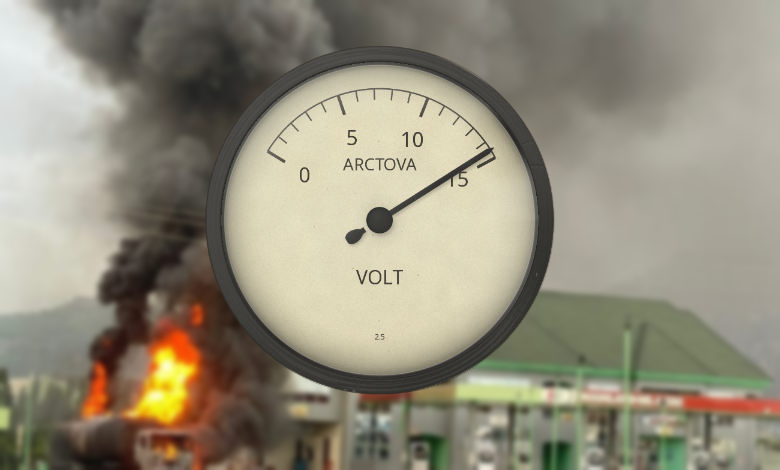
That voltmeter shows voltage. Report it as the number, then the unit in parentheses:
14.5 (V)
